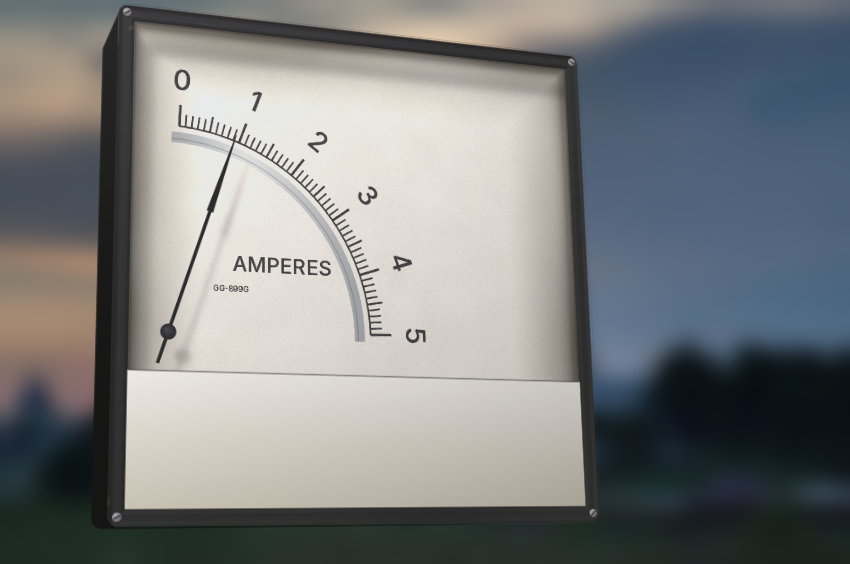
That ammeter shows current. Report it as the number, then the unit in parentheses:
0.9 (A)
